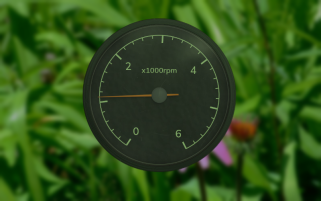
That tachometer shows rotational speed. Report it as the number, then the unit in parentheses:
1100 (rpm)
